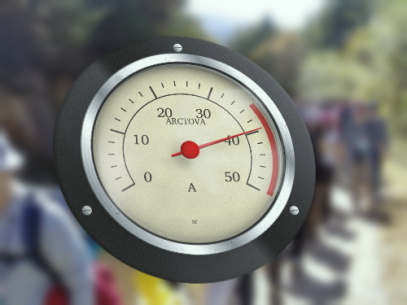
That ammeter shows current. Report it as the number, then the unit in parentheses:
40 (A)
